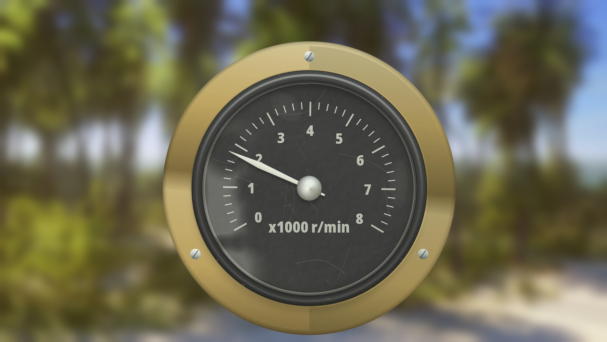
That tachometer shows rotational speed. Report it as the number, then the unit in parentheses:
1800 (rpm)
